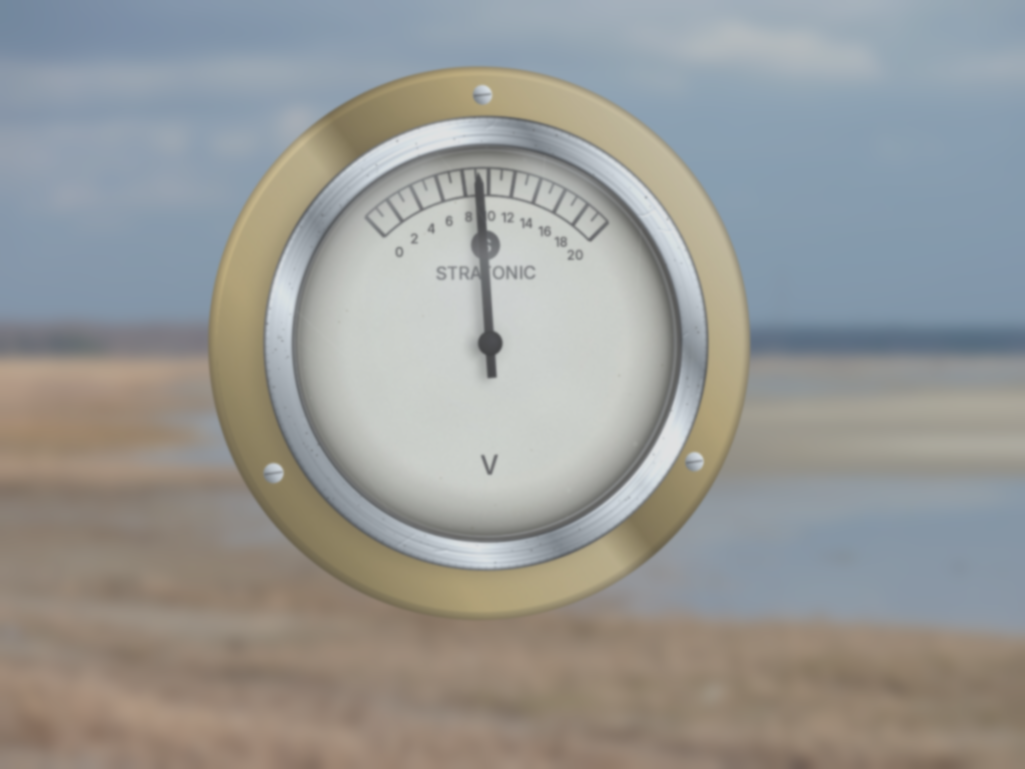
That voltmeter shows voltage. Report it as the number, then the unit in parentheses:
9 (V)
